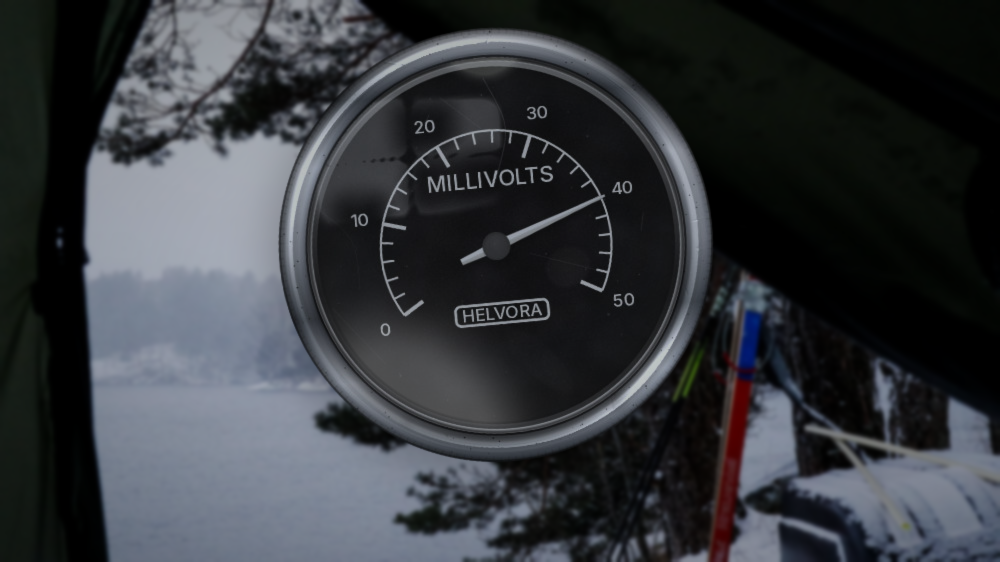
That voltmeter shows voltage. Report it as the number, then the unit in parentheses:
40 (mV)
